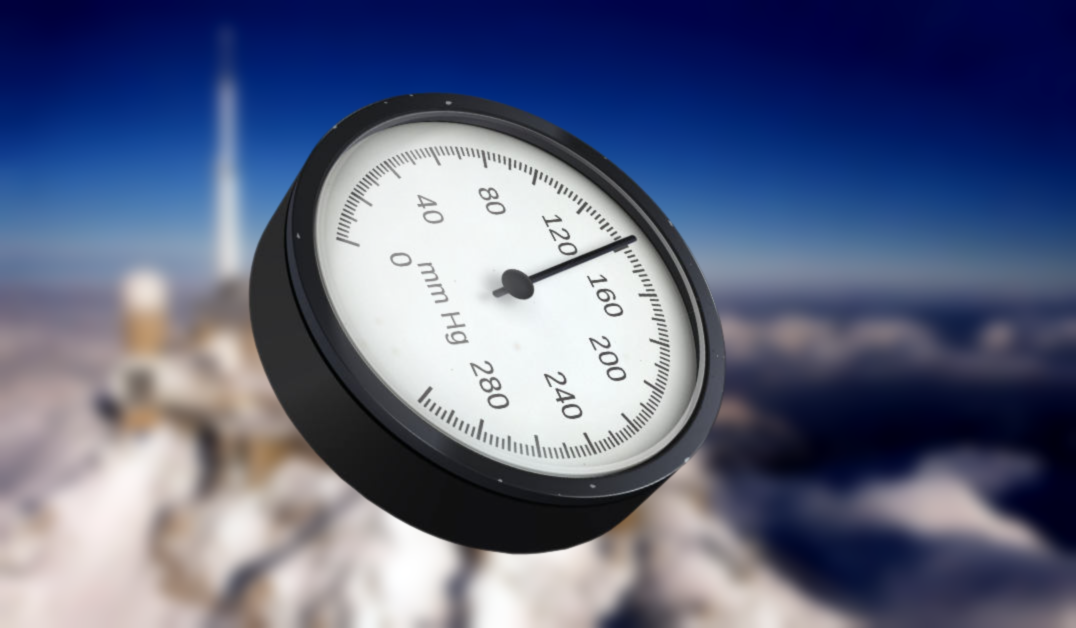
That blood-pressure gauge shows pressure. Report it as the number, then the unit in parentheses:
140 (mmHg)
